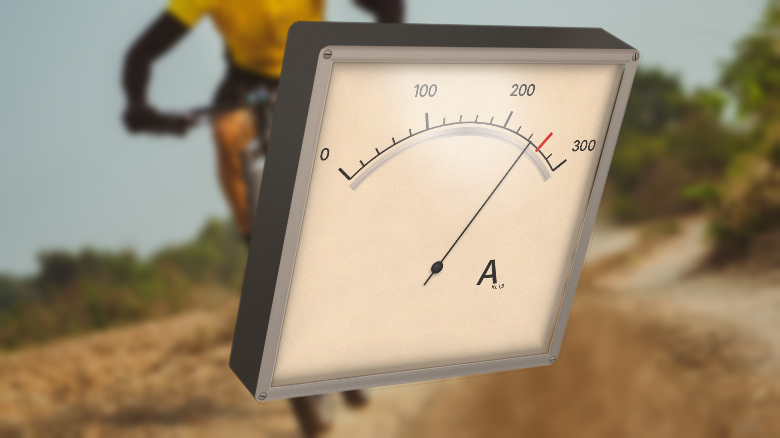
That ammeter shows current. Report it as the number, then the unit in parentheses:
240 (A)
